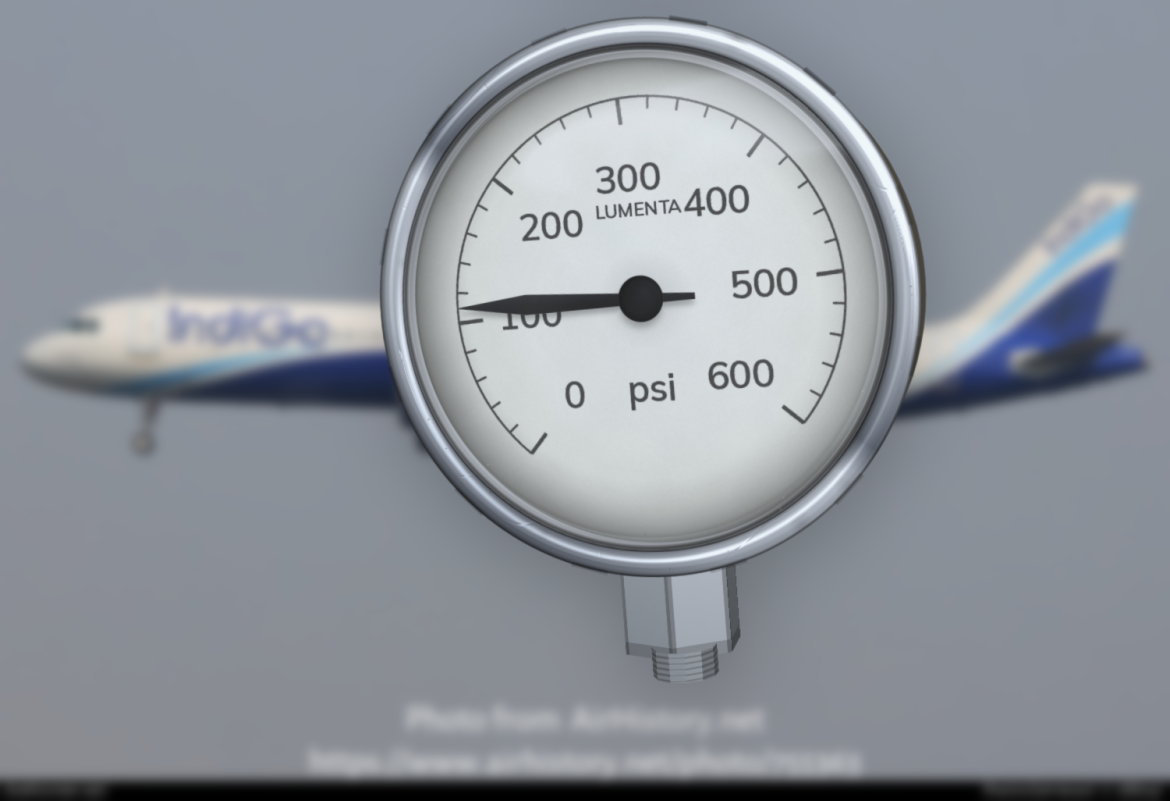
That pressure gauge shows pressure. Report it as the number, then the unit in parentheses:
110 (psi)
